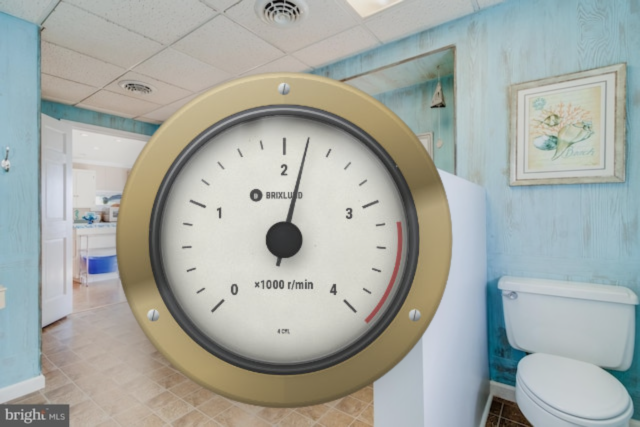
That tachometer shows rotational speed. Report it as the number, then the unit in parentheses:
2200 (rpm)
